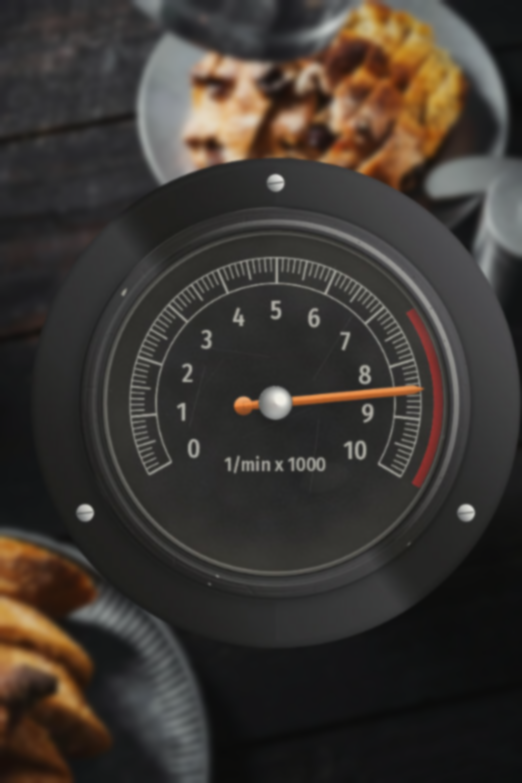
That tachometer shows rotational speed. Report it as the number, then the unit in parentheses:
8500 (rpm)
